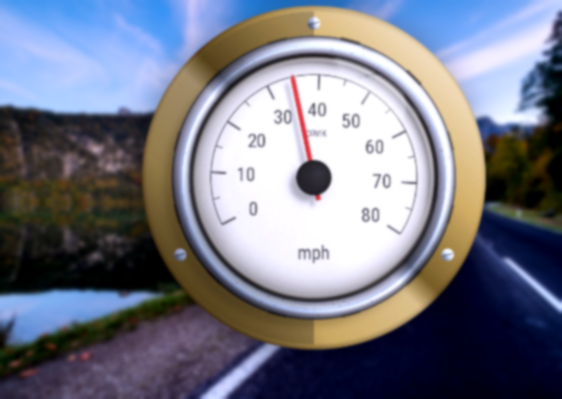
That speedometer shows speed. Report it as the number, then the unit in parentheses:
35 (mph)
